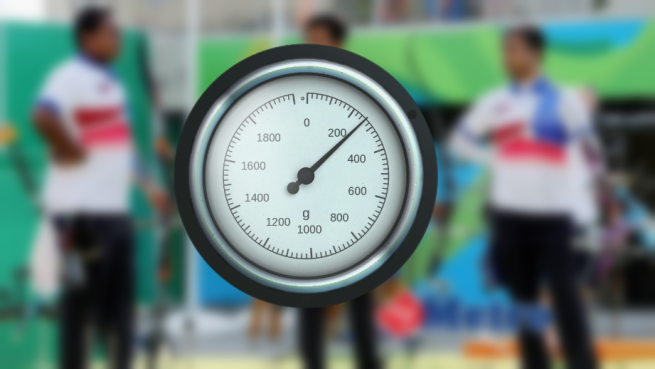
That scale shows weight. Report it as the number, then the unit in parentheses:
260 (g)
